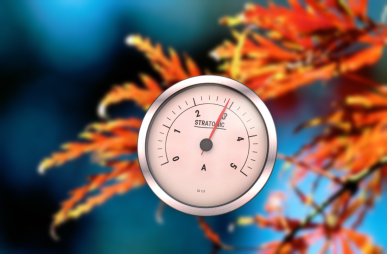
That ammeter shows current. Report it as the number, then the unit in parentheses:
2.9 (A)
